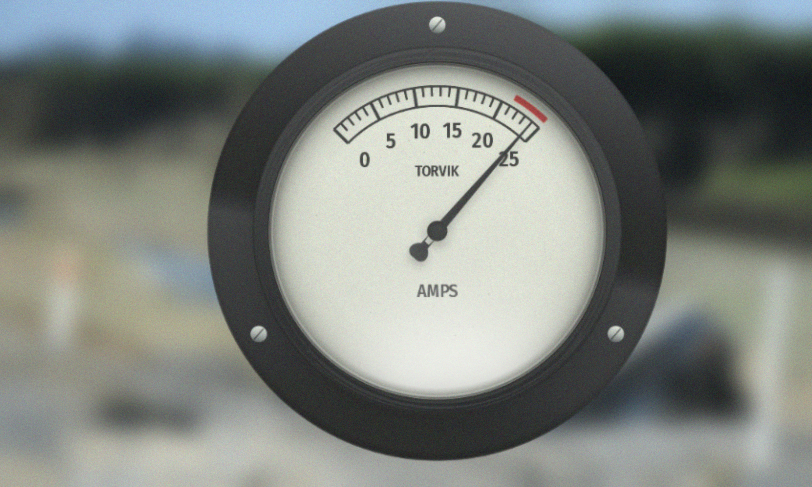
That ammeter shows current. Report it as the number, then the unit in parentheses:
24 (A)
